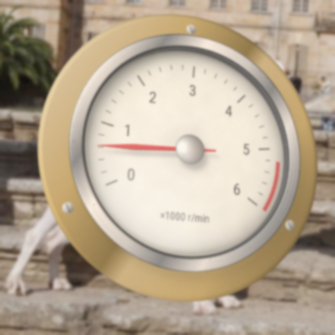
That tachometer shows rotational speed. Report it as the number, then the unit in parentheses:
600 (rpm)
